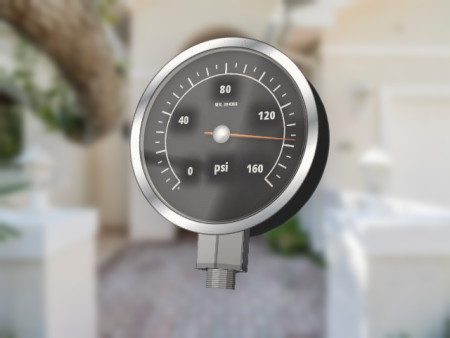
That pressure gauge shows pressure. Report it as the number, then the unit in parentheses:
137.5 (psi)
